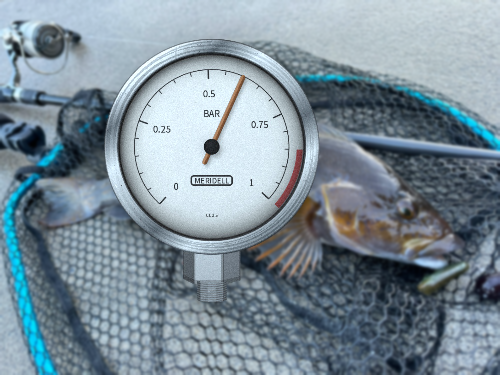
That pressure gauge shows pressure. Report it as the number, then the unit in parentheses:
0.6 (bar)
